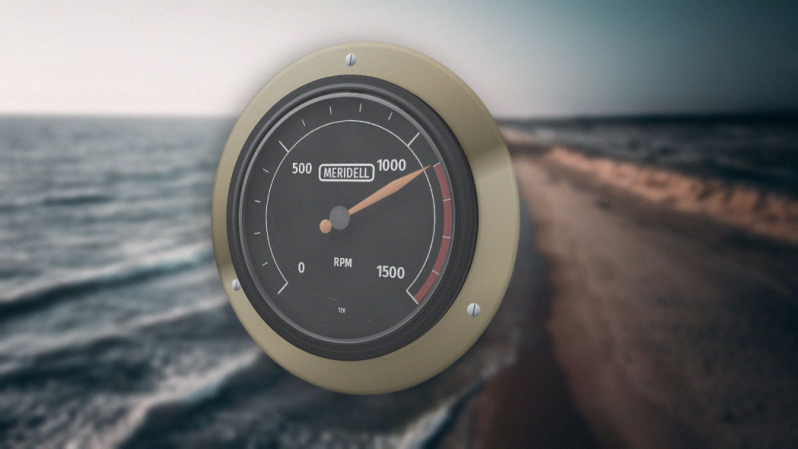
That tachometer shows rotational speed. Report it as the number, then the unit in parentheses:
1100 (rpm)
